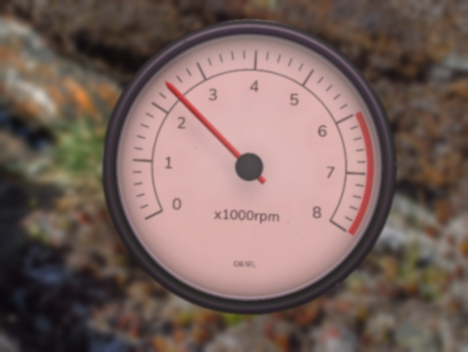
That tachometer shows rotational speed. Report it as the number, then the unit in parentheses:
2400 (rpm)
